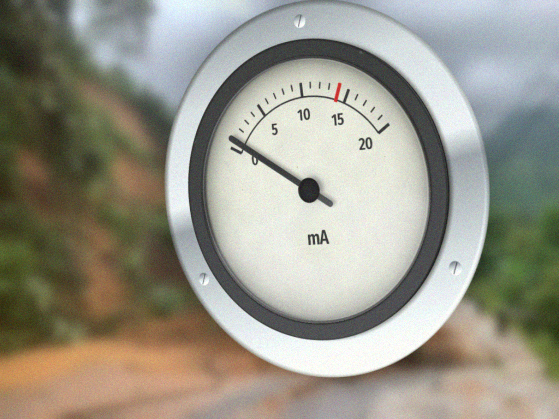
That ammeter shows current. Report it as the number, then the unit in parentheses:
1 (mA)
